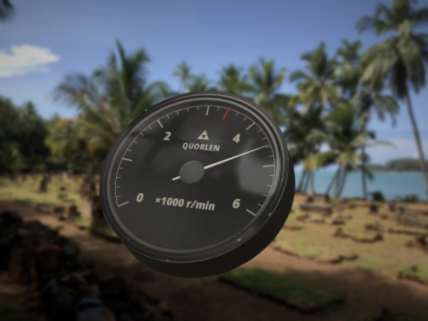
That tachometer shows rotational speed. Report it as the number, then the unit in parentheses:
4600 (rpm)
